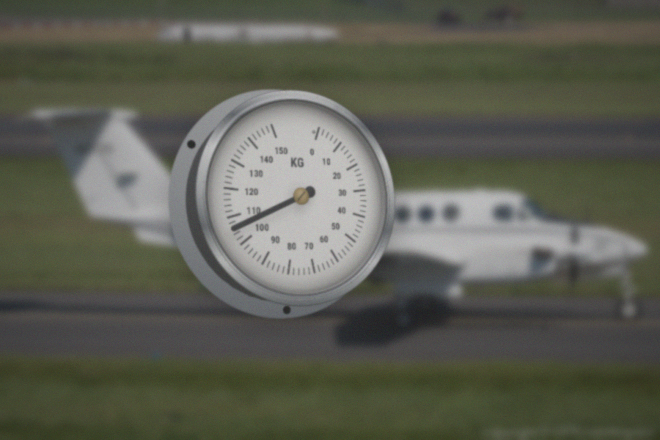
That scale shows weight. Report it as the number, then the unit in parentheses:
106 (kg)
